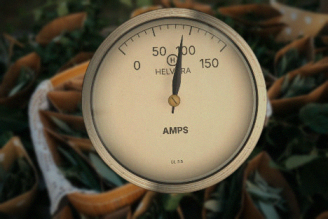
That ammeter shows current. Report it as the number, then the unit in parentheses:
90 (A)
